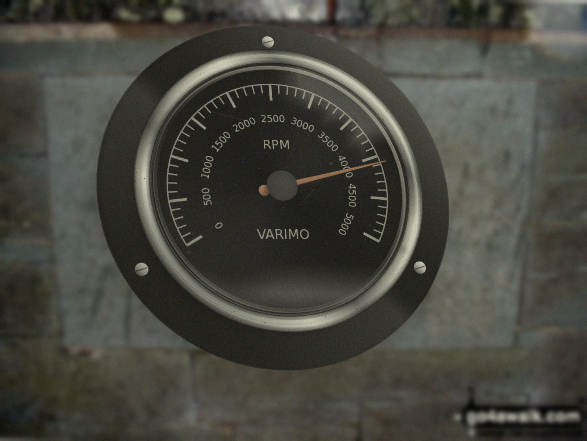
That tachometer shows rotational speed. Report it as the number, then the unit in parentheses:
4100 (rpm)
